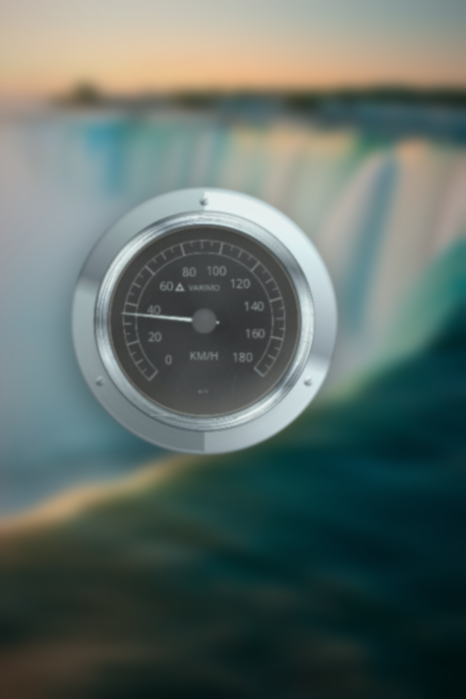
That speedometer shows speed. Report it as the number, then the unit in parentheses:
35 (km/h)
